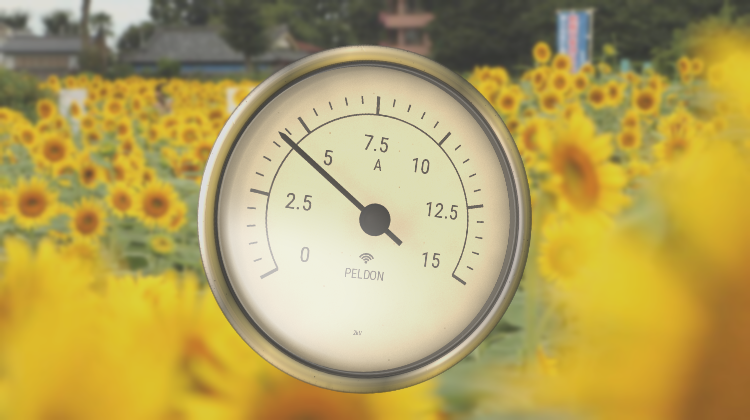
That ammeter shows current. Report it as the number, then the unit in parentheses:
4.25 (A)
